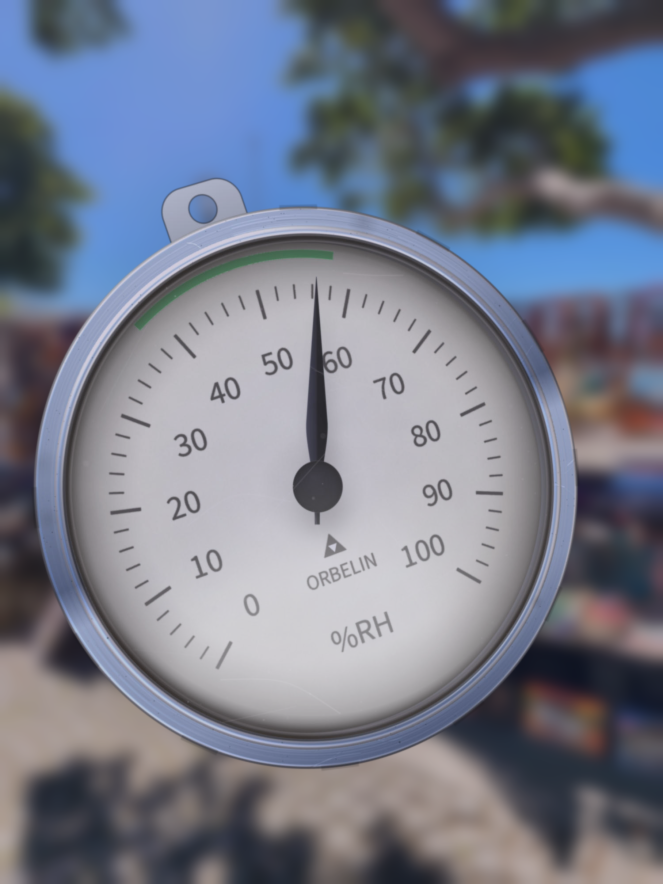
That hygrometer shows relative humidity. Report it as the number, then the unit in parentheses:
56 (%)
